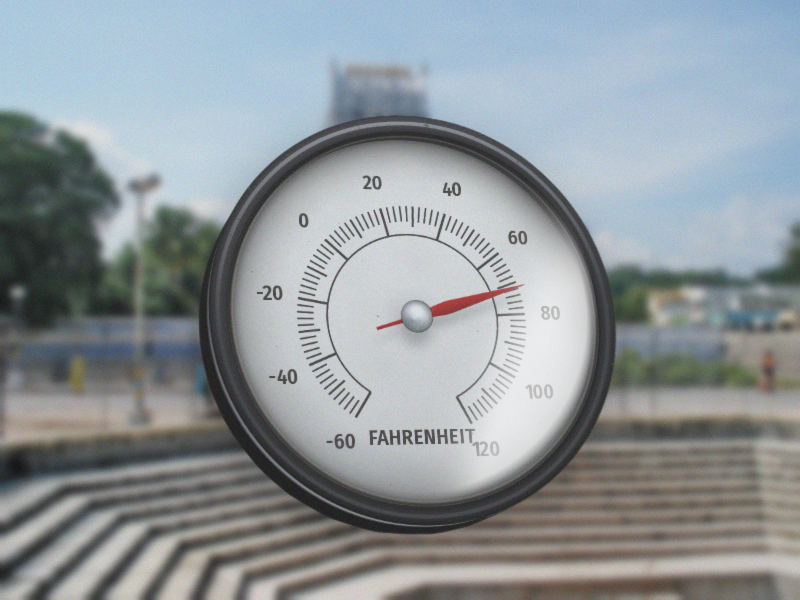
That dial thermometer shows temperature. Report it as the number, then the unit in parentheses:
72 (°F)
